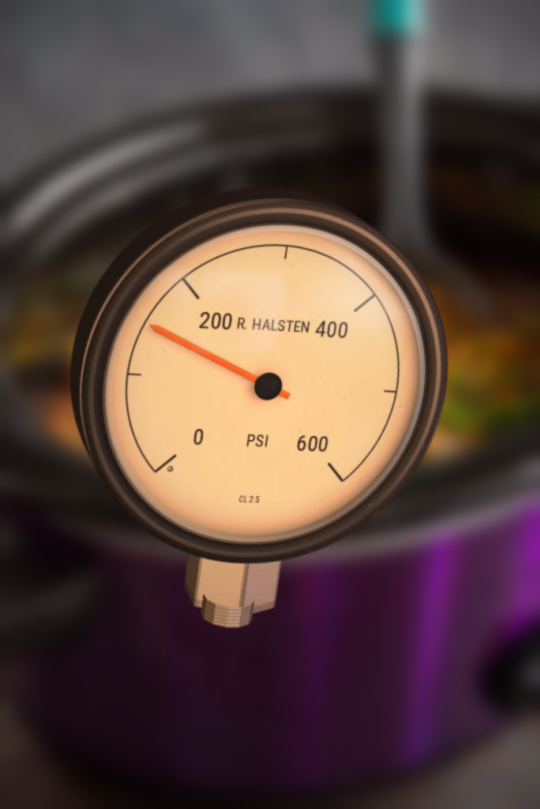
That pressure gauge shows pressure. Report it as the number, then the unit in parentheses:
150 (psi)
